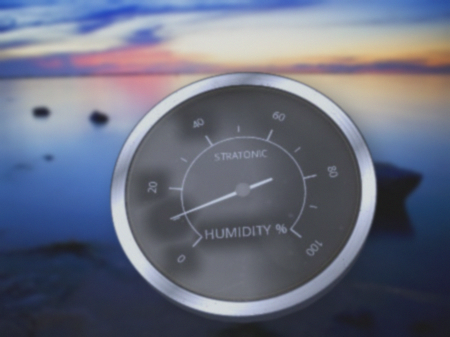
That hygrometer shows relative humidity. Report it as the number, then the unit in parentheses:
10 (%)
